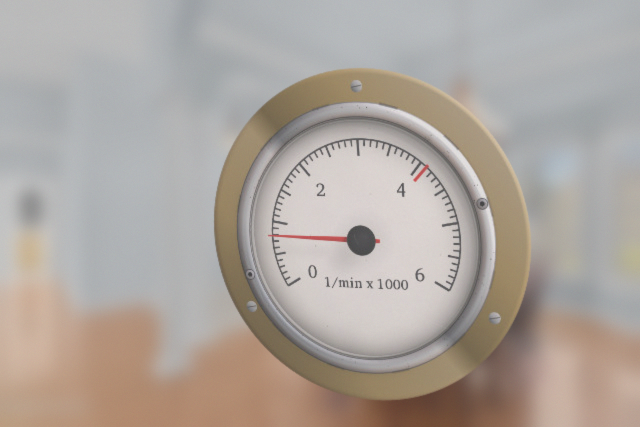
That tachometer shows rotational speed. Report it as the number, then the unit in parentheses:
800 (rpm)
